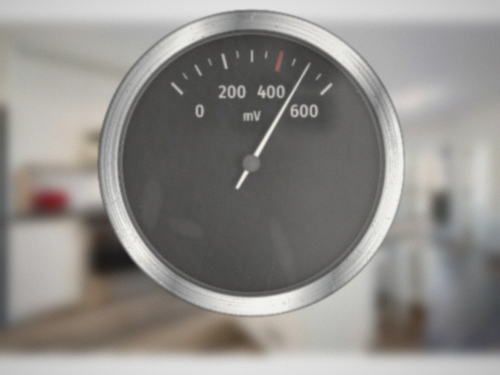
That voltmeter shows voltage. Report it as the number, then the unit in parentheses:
500 (mV)
